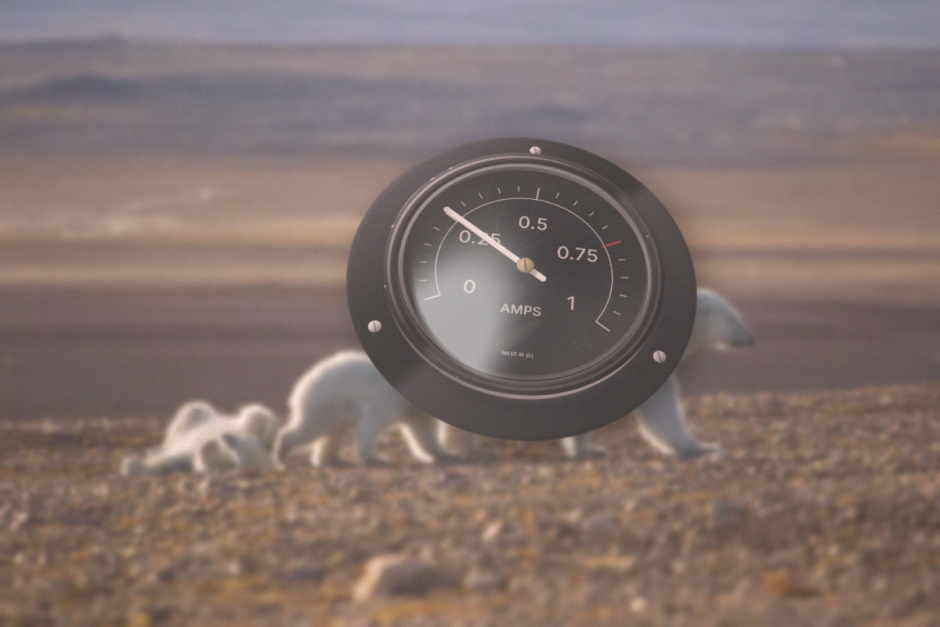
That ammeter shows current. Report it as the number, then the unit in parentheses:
0.25 (A)
